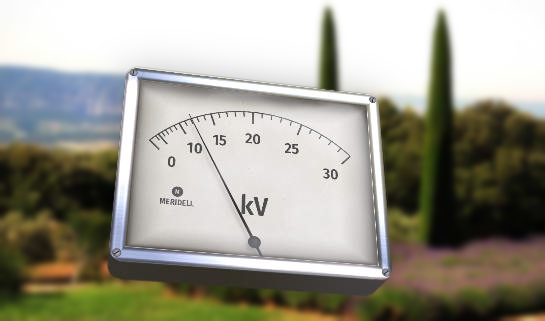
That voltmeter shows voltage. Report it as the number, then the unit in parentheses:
12 (kV)
